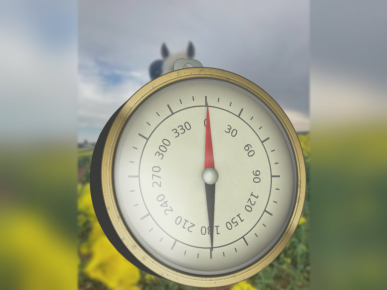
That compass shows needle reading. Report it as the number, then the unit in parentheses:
0 (°)
